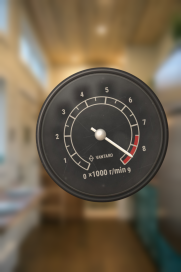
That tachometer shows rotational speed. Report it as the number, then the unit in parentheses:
8500 (rpm)
